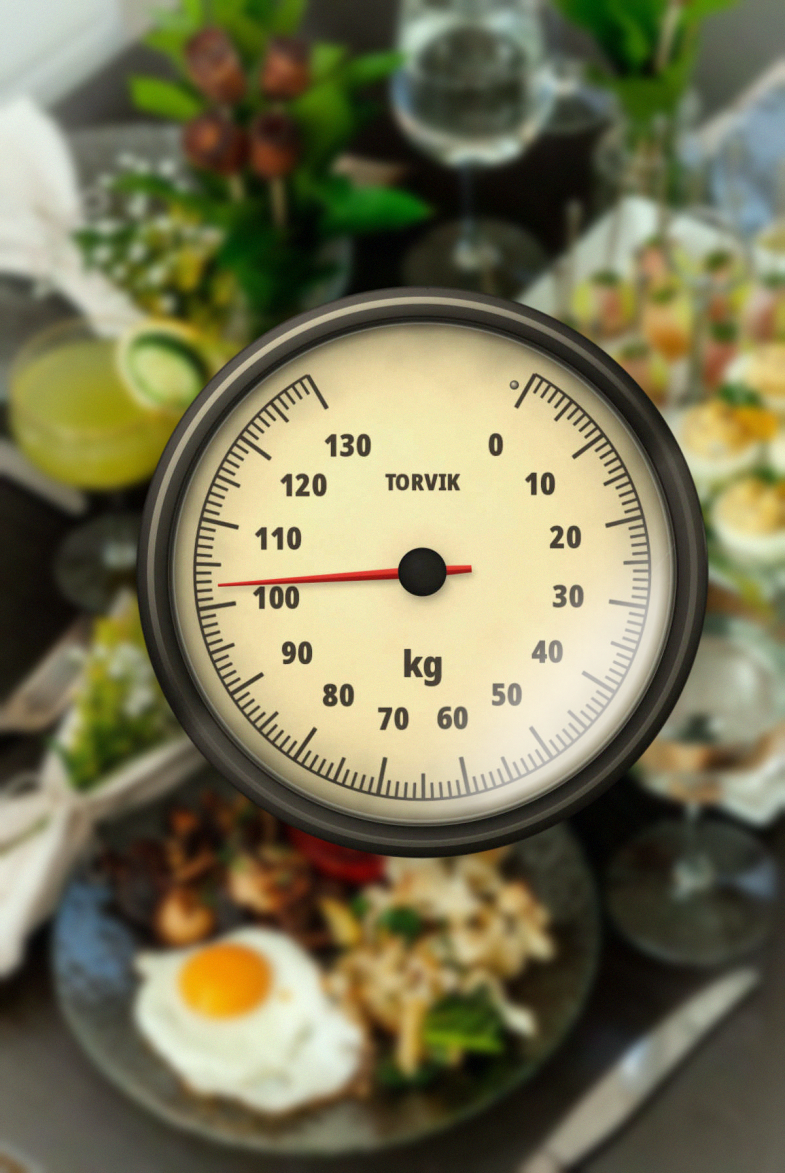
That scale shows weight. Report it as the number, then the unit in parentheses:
102.5 (kg)
